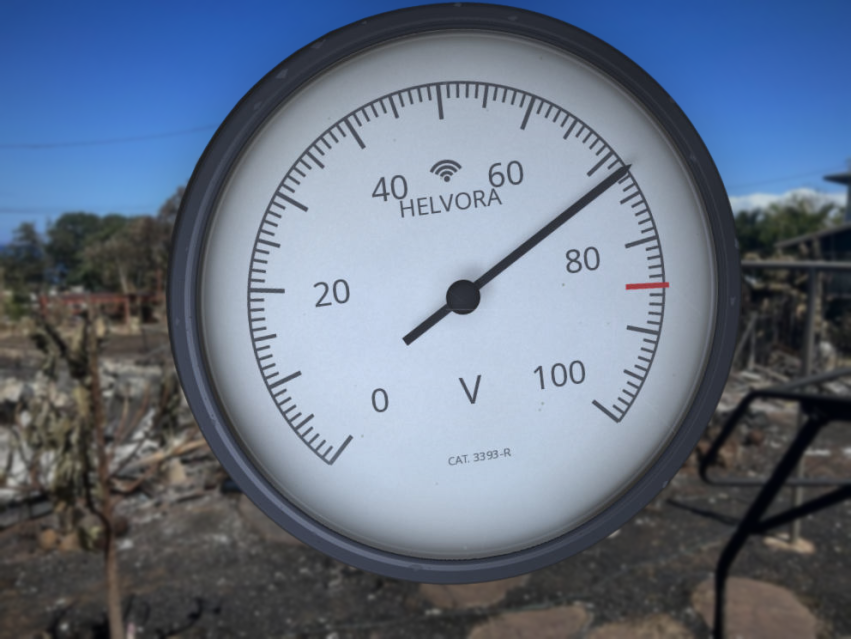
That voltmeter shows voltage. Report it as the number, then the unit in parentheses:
72 (V)
